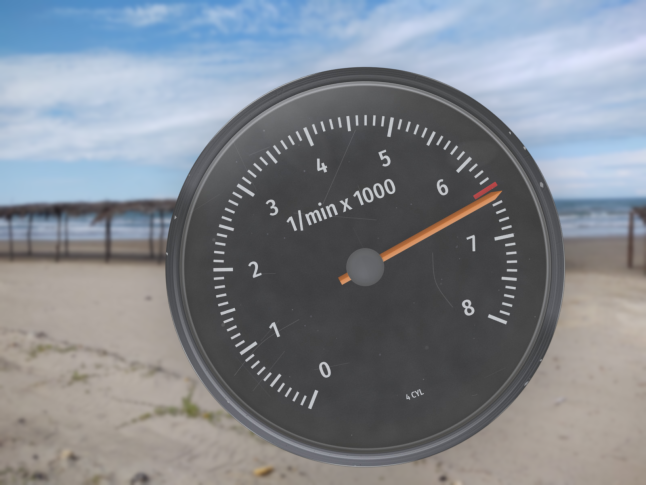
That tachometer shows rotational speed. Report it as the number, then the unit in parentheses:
6500 (rpm)
